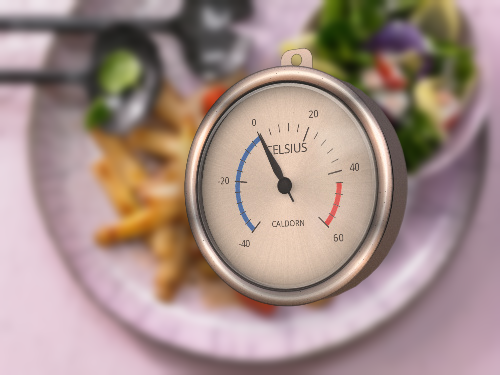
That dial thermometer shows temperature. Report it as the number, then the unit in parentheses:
0 (°C)
